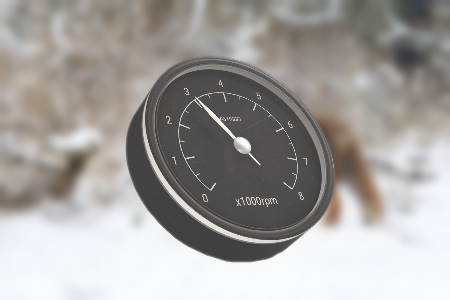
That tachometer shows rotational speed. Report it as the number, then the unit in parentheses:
3000 (rpm)
